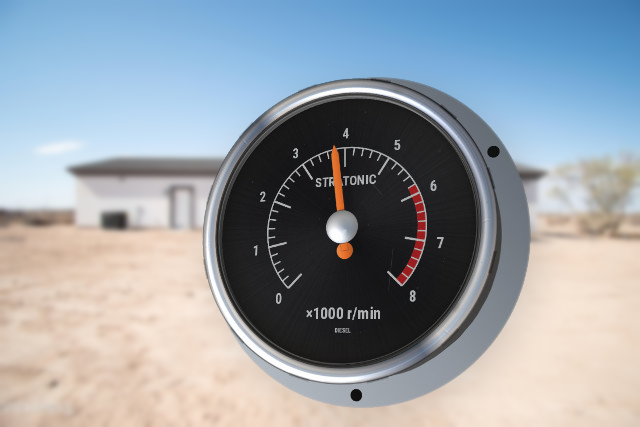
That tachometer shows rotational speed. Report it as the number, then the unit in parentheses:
3800 (rpm)
